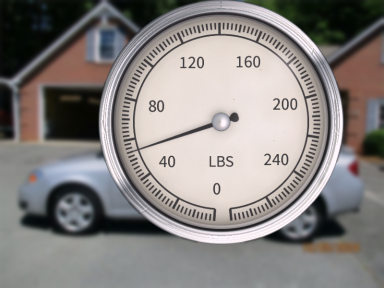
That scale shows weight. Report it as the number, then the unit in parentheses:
54 (lb)
